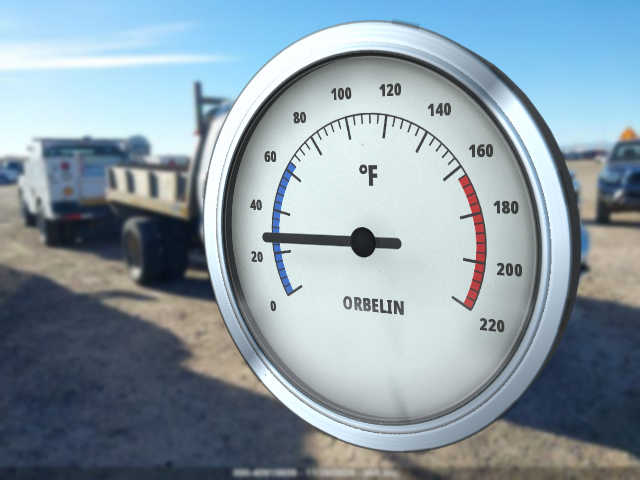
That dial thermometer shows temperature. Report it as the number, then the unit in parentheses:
28 (°F)
